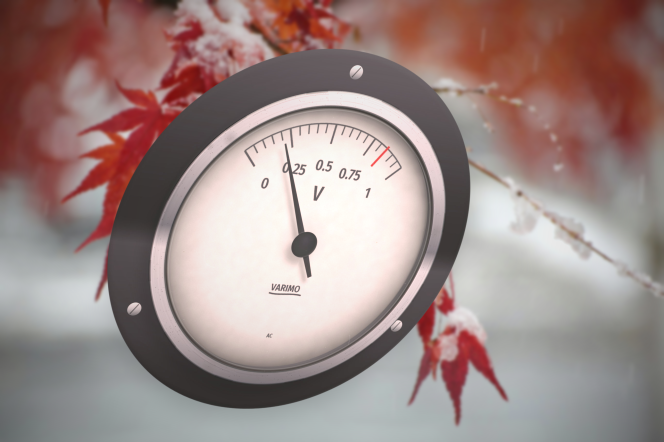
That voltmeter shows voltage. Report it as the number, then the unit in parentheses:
0.2 (V)
